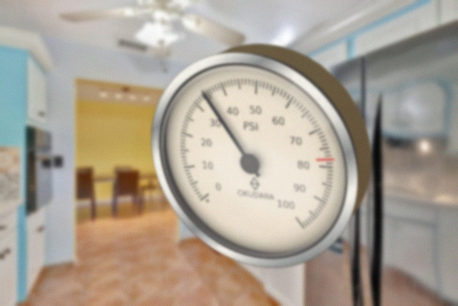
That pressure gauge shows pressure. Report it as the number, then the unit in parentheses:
35 (psi)
